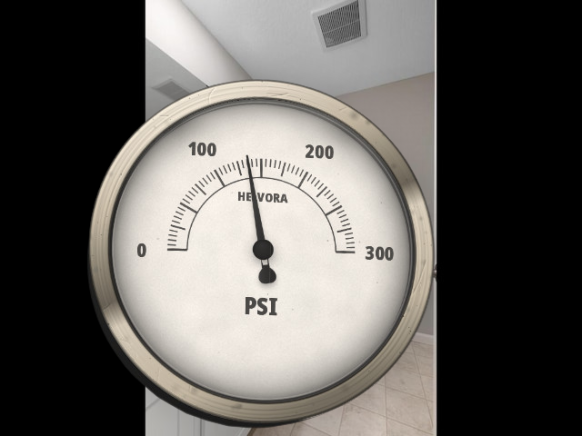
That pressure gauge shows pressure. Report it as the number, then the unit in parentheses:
135 (psi)
